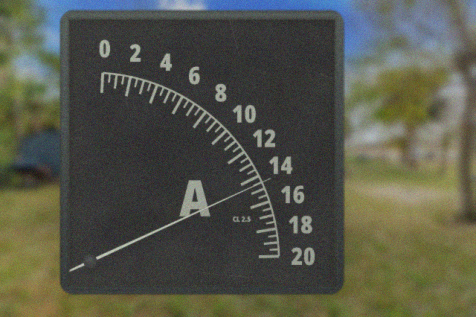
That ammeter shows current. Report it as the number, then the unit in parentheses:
14.5 (A)
